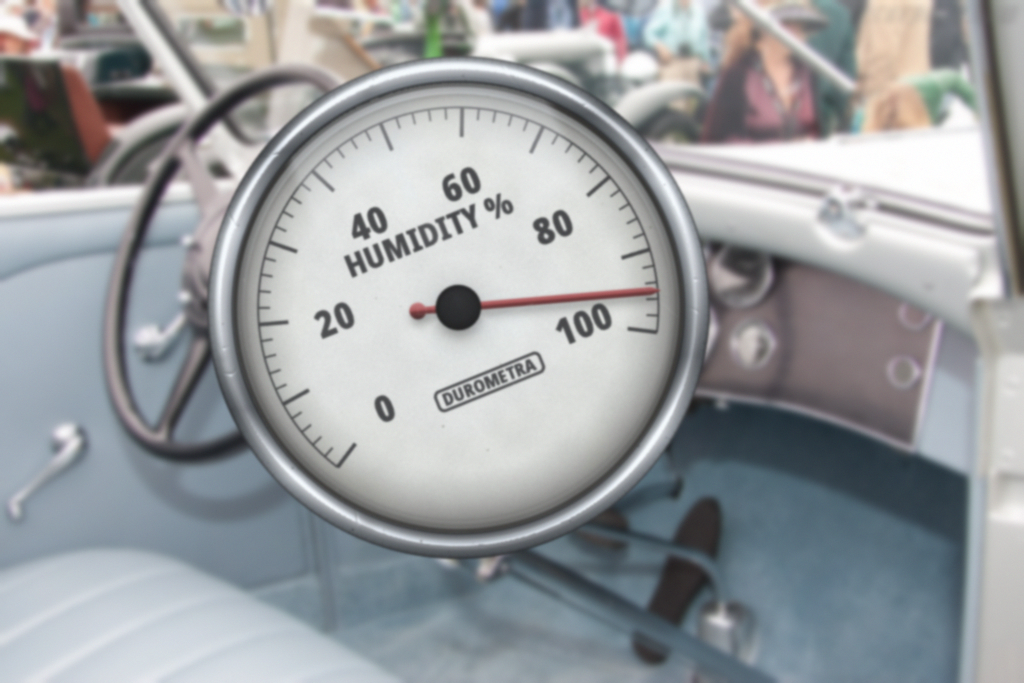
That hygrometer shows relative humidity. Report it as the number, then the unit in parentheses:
95 (%)
